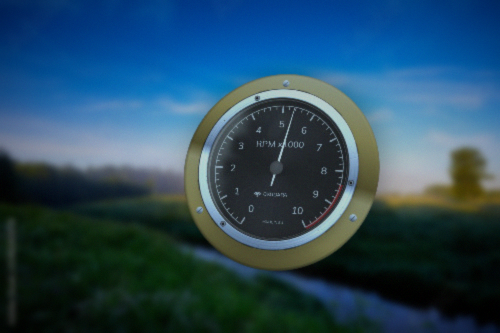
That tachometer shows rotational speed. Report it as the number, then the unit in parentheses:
5400 (rpm)
